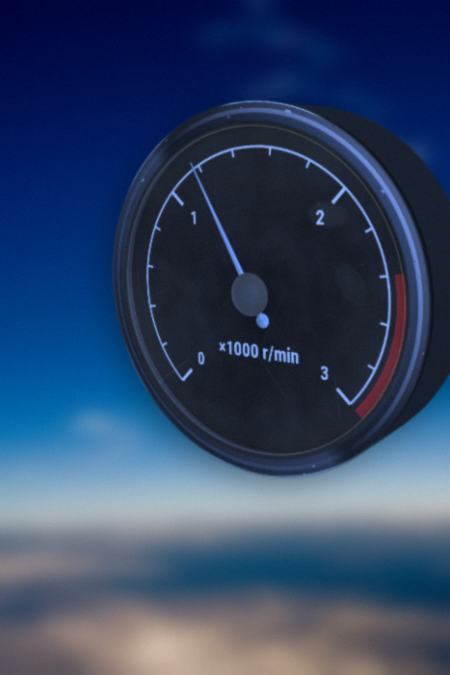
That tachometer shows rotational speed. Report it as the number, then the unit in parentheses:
1200 (rpm)
